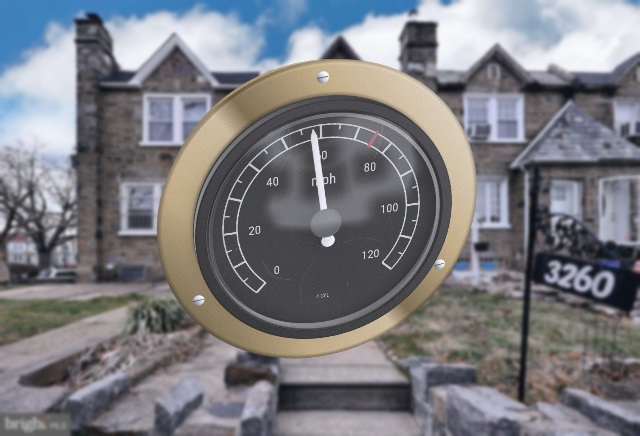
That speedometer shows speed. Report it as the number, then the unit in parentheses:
57.5 (mph)
